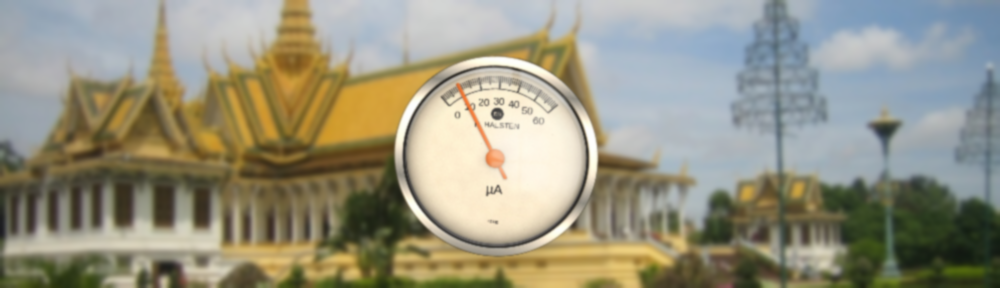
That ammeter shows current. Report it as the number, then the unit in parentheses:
10 (µA)
